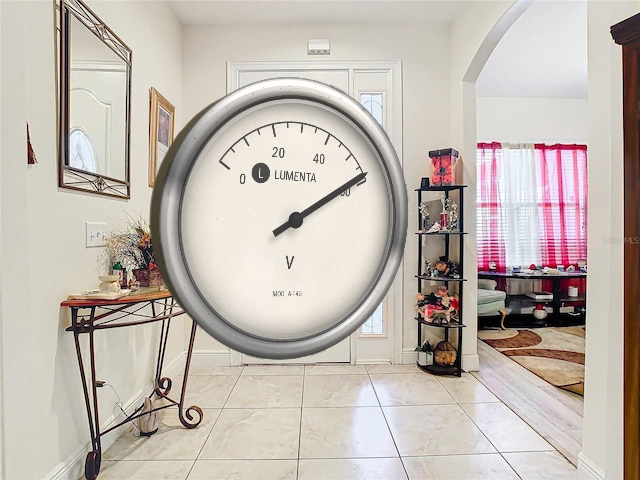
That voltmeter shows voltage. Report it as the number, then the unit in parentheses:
57.5 (V)
